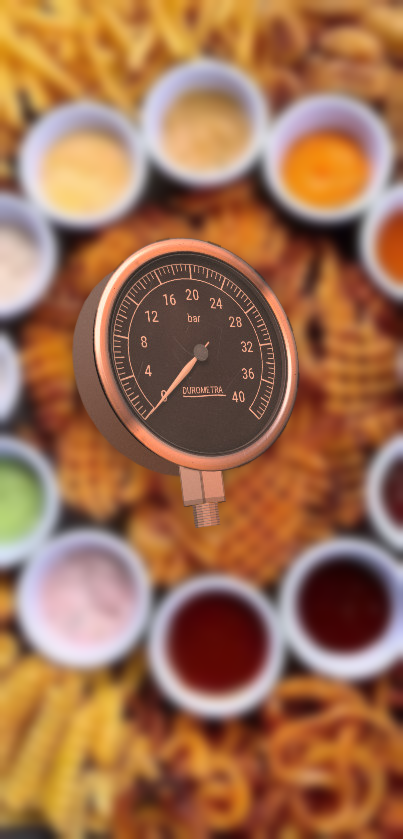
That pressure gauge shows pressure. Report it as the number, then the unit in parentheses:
0 (bar)
